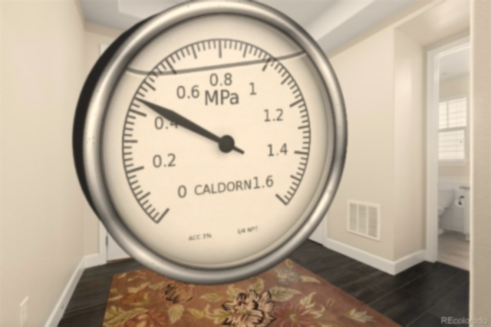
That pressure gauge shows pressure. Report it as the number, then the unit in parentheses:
0.44 (MPa)
